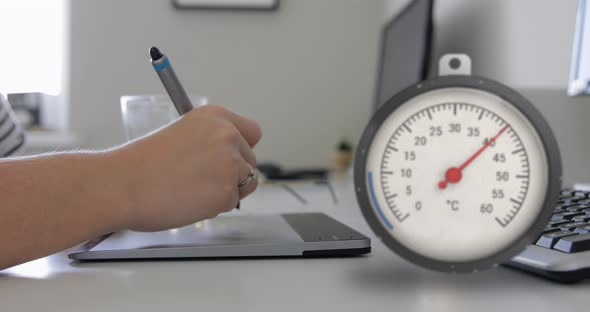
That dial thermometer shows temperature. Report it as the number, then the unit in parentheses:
40 (°C)
